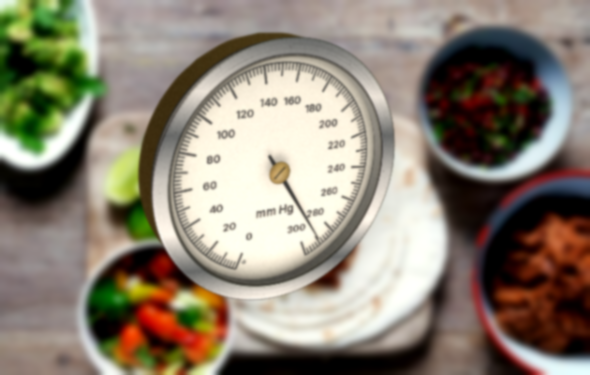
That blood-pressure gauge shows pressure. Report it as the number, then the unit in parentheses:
290 (mmHg)
